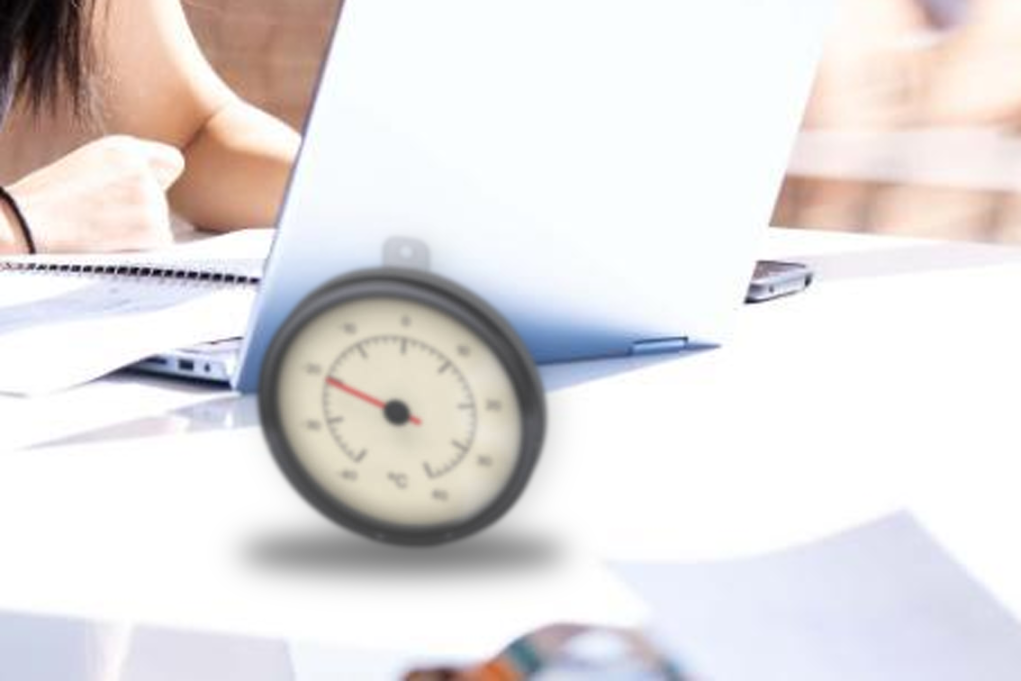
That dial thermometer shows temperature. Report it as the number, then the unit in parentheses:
-20 (°C)
